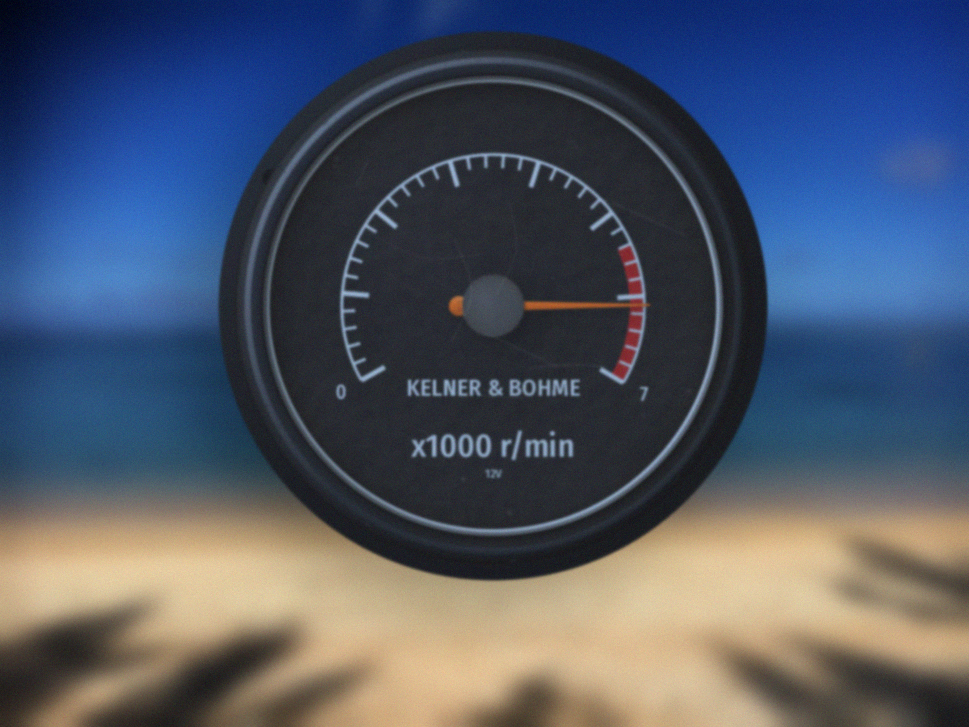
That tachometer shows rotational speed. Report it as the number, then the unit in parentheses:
6100 (rpm)
